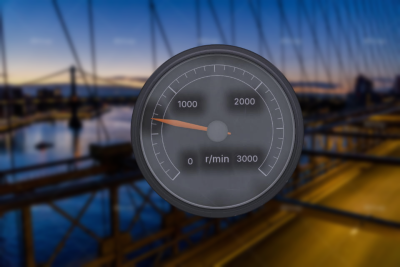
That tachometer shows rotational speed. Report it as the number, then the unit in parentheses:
650 (rpm)
